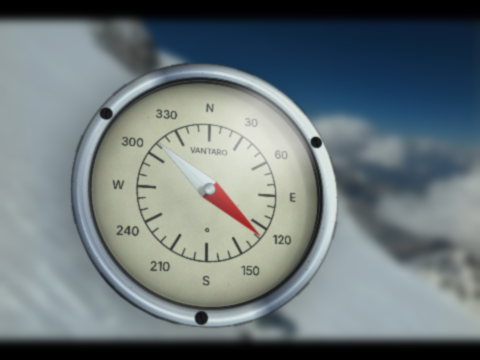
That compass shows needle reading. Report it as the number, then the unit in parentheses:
130 (°)
